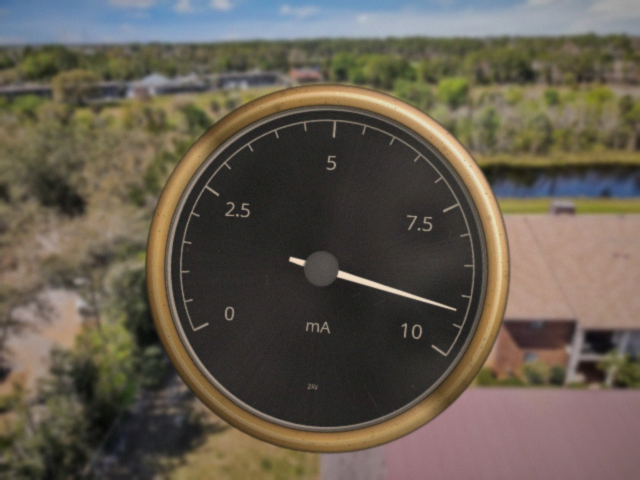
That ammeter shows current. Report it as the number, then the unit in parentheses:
9.25 (mA)
